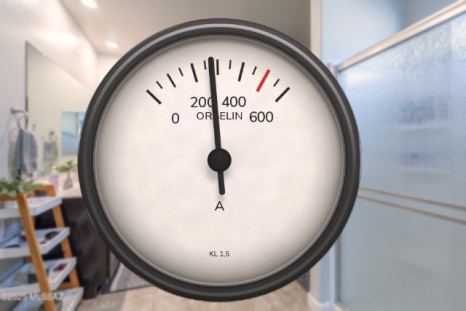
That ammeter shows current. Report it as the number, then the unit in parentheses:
275 (A)
